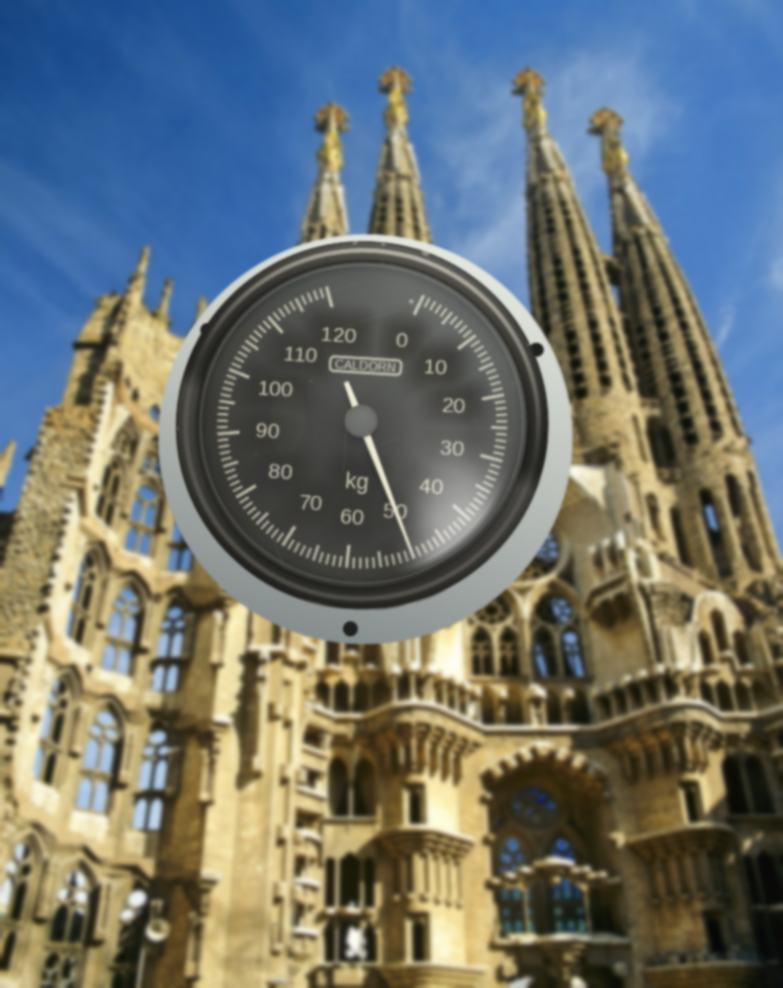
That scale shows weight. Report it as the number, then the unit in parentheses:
50 (kg)
